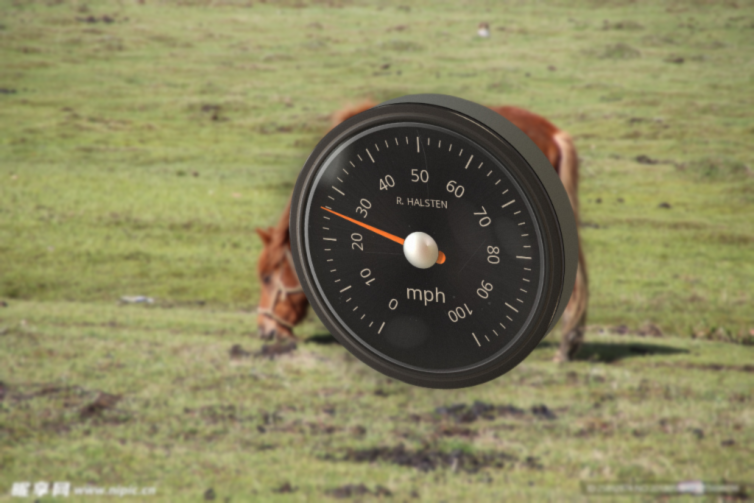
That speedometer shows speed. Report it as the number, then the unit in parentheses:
26 (mph)
